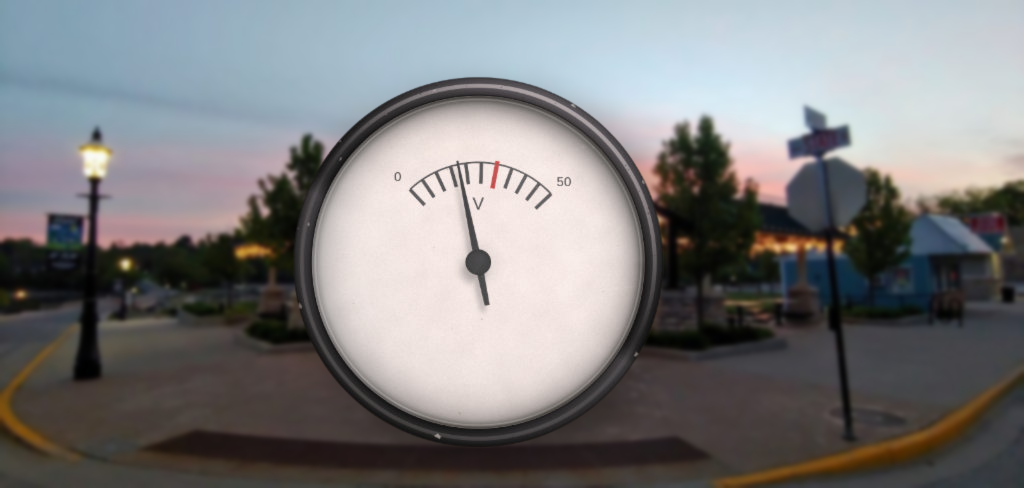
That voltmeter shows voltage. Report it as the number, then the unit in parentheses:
17.5 (V)
